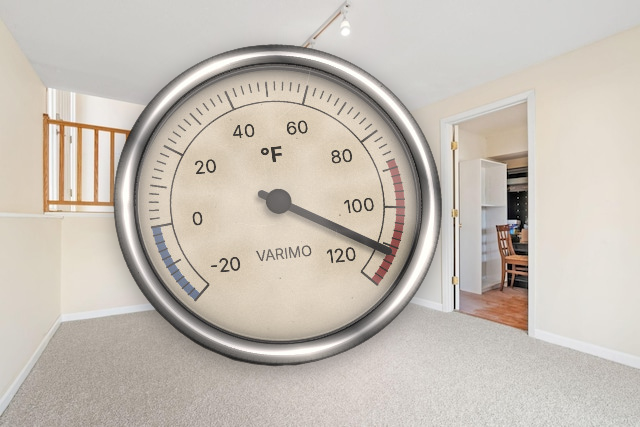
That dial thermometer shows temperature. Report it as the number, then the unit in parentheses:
112 (°F)
